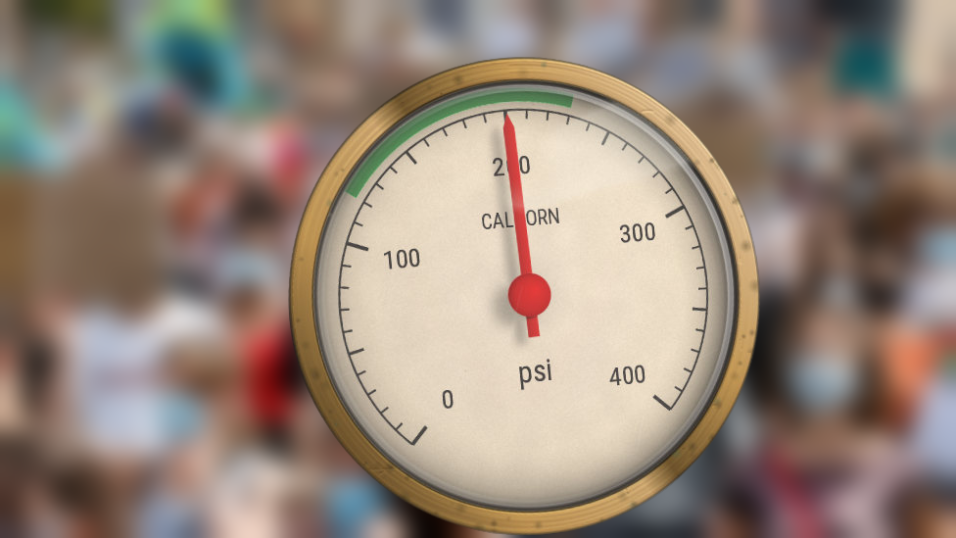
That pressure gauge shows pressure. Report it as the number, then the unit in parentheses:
200 (psi)
